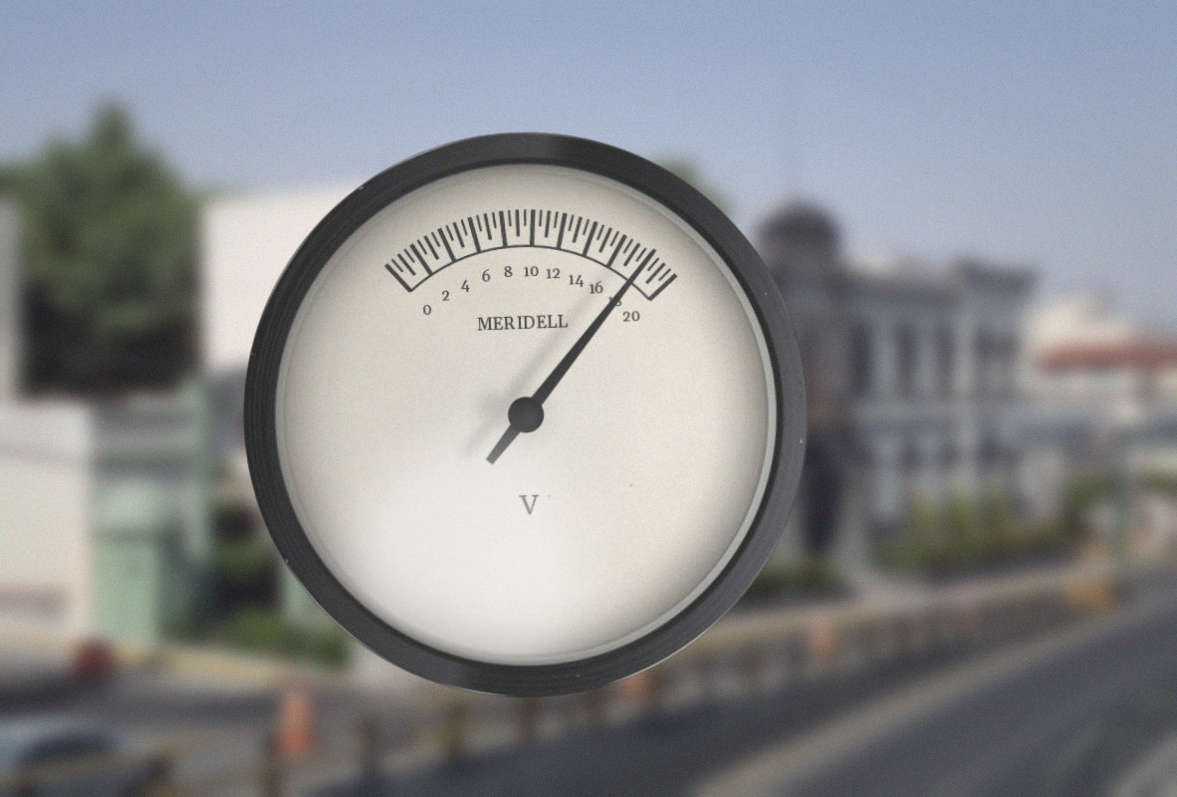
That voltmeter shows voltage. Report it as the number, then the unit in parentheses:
18 (V)
